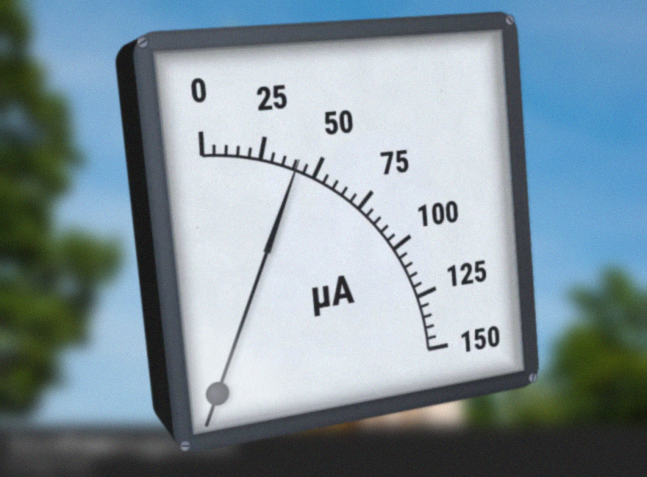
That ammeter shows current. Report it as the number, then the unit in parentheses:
40 (µA)
